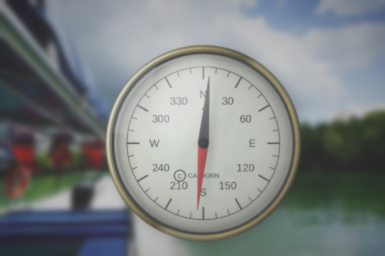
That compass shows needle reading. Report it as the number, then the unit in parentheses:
185 (°)
